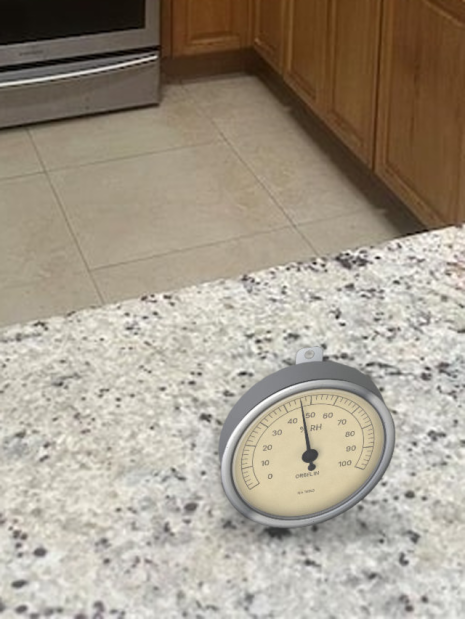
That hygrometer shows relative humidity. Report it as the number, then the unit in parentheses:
46 (%)
